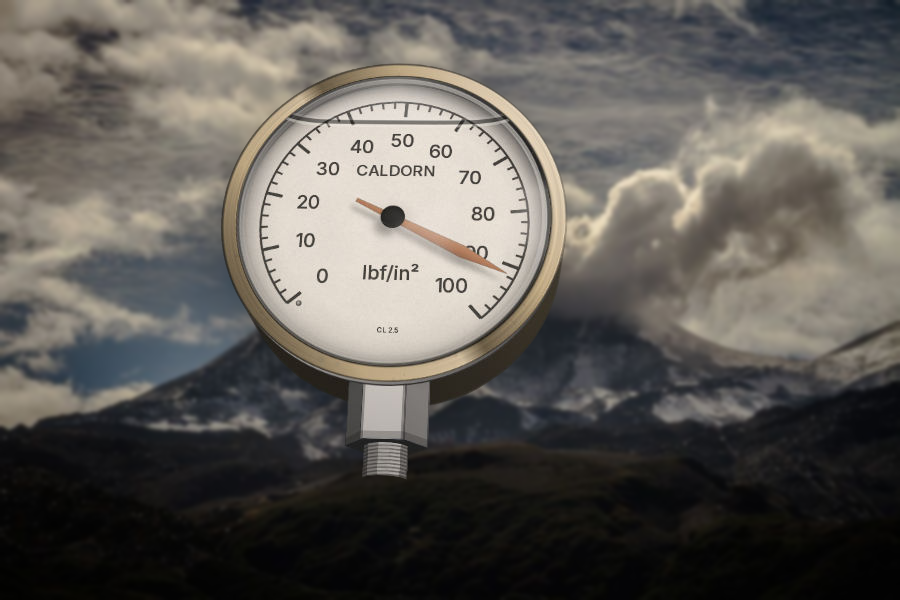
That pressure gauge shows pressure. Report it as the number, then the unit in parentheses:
92 (psi)
